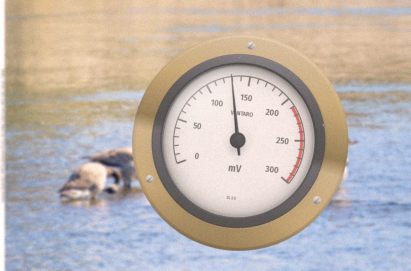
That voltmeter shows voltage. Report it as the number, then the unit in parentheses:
130 (mV)
